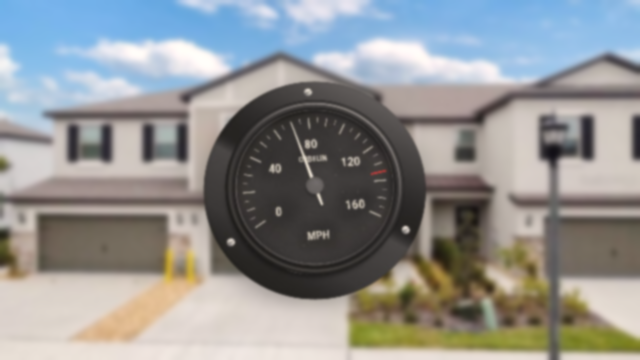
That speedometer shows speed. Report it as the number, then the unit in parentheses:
70 (mph)
